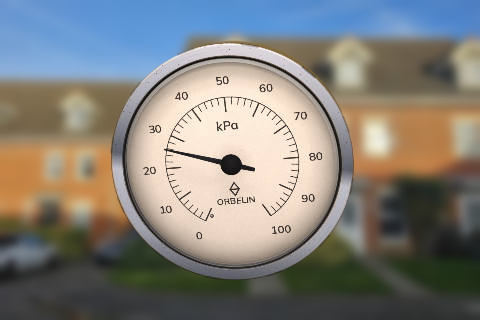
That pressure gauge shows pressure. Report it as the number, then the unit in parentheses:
26 (kPa)
